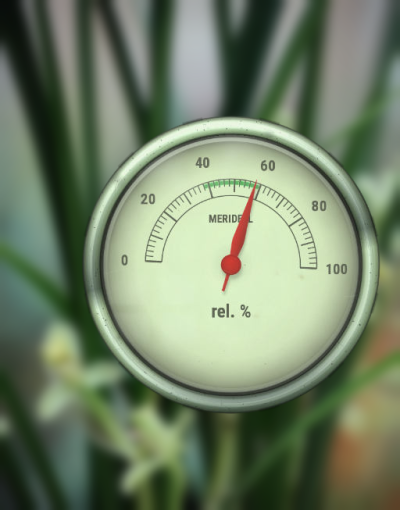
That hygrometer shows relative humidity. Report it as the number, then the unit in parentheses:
58 (%)
